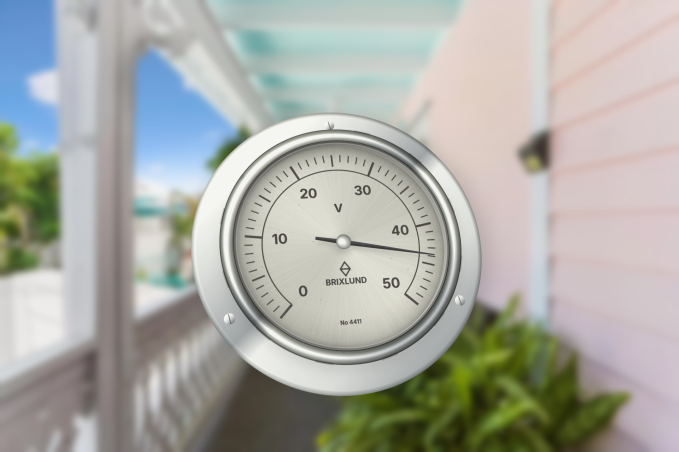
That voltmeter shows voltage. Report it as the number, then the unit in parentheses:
44 (V)
